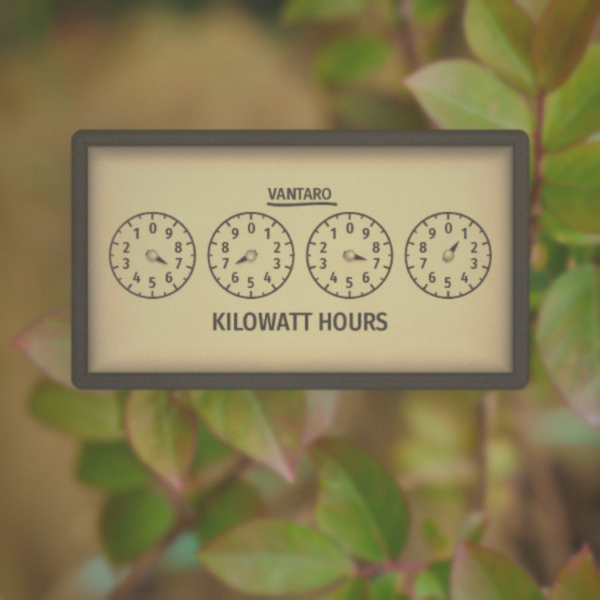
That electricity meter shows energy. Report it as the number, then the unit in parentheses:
6671 (kWh)
